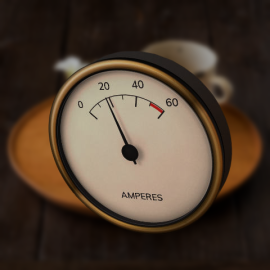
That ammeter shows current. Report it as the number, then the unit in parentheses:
20 (A)
